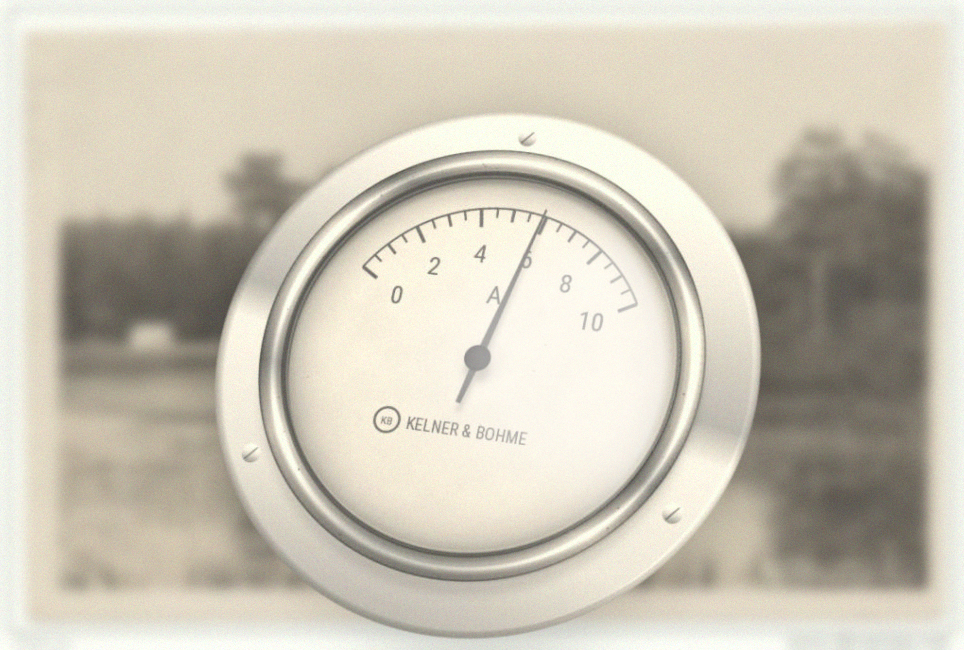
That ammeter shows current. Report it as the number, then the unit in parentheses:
6 (A)
